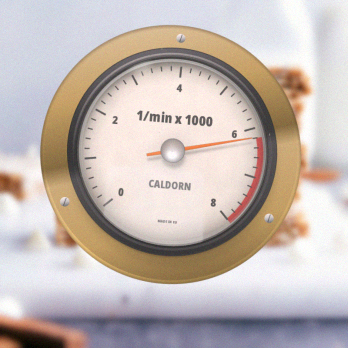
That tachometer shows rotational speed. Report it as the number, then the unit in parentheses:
6200 (rpm)
